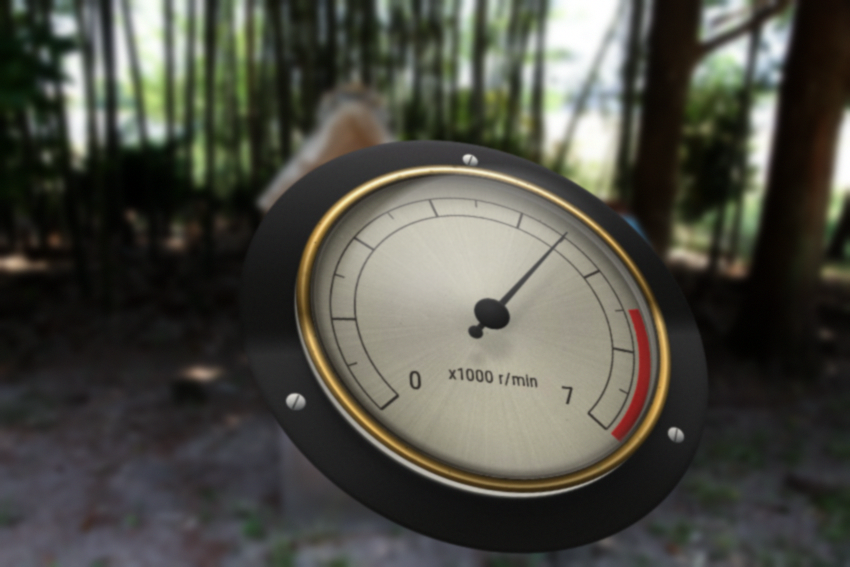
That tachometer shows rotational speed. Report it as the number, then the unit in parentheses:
4500 (rpm)
